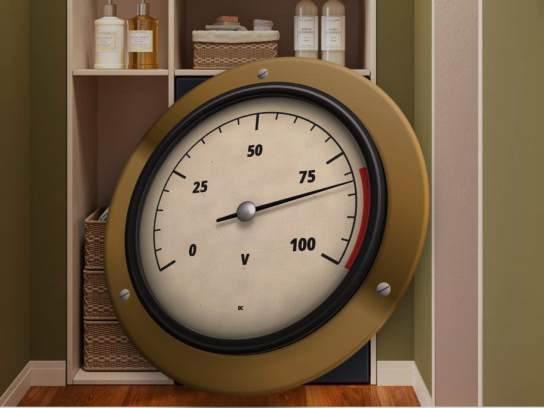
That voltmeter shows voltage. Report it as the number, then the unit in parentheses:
82.5 (V)
